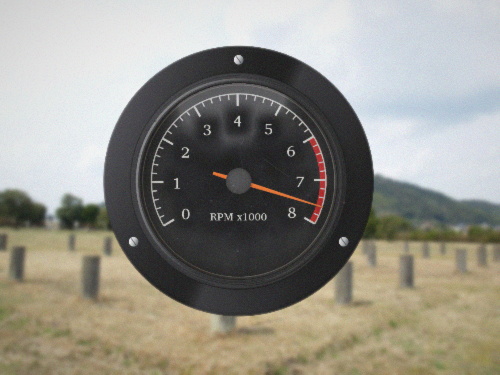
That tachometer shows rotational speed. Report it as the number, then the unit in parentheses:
7600 (rpm)
